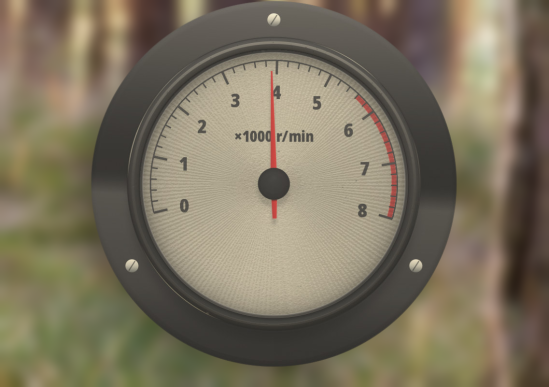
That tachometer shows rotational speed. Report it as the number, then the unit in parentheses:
3900 (rpm)
